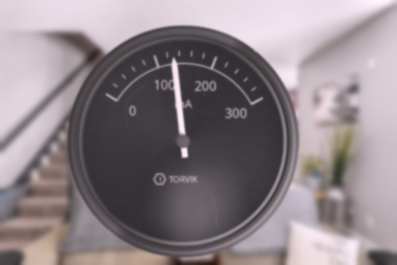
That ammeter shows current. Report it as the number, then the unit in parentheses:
130 (mA)
